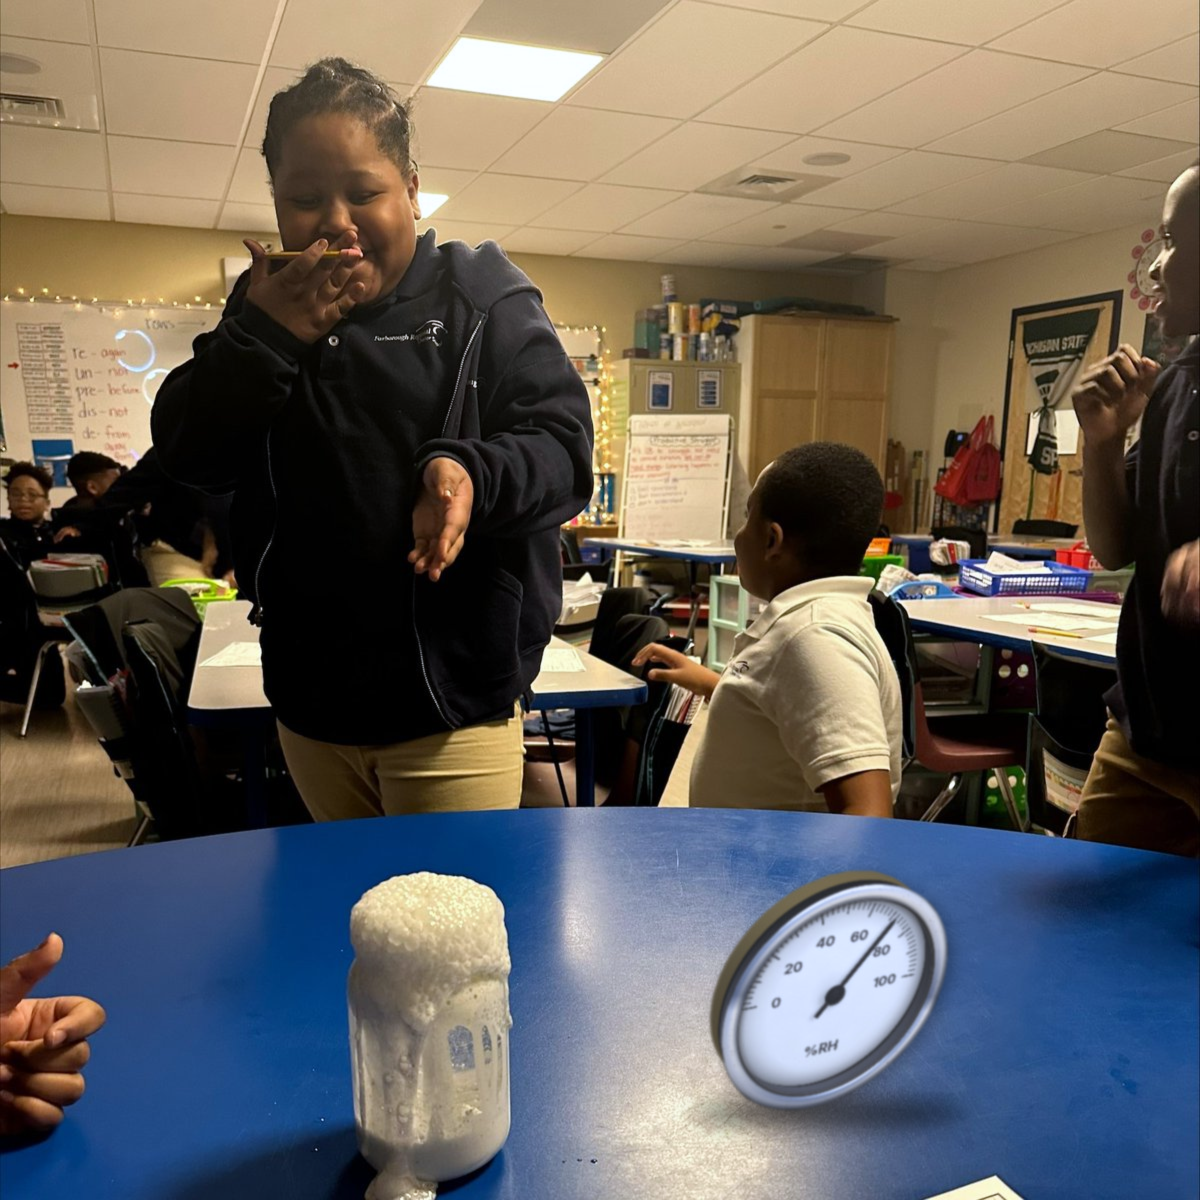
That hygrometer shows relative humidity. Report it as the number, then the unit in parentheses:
70 (%)
